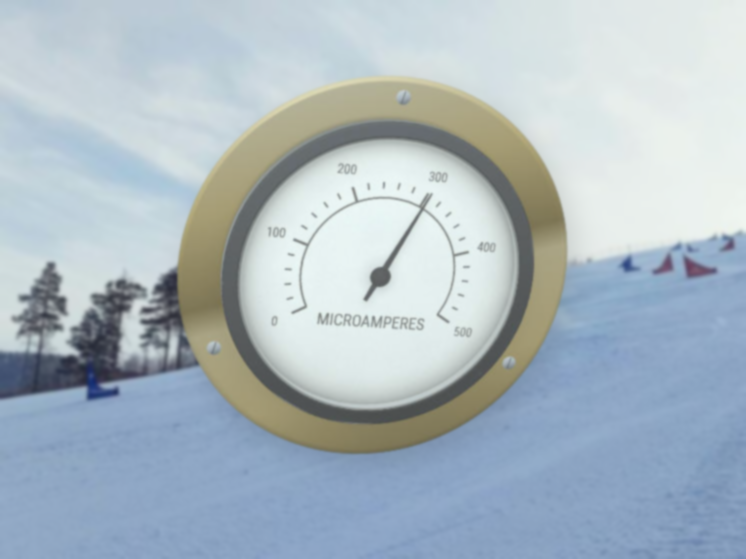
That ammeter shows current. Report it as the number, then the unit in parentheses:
300 (µA)
